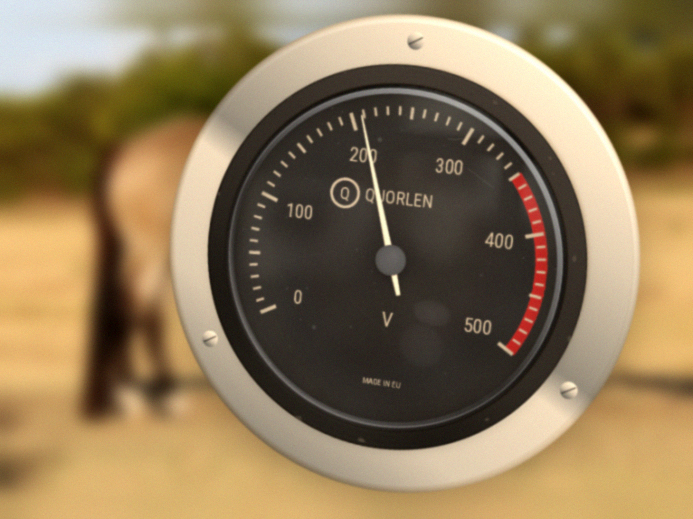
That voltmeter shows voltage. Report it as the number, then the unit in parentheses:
210 (V)
